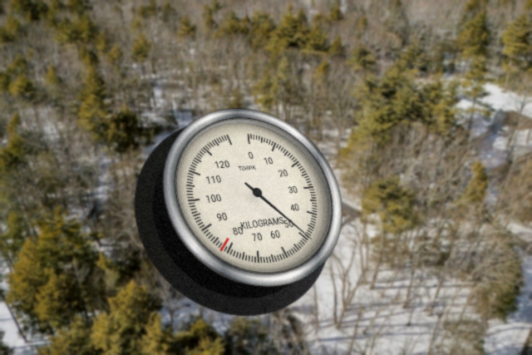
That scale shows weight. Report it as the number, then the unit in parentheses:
50 (kg)
